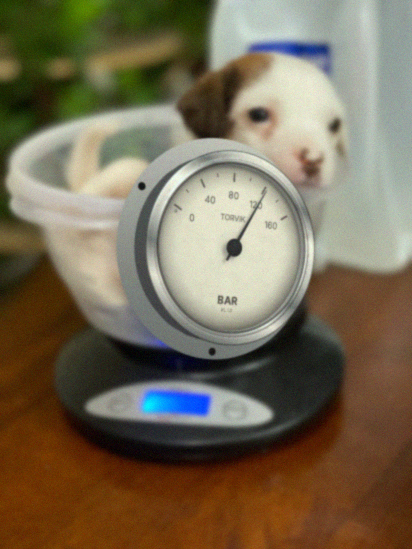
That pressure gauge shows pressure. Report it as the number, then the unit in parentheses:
120 (bar)
